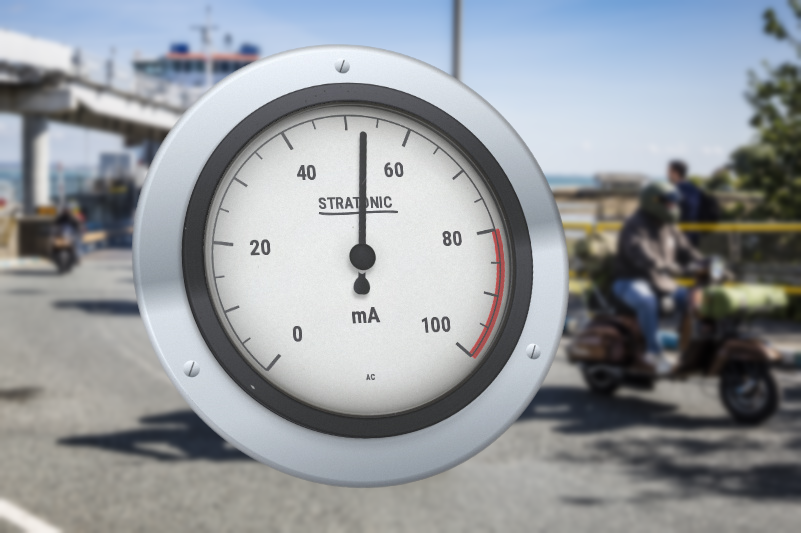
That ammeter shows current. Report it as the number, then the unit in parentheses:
52.5 (mA)
